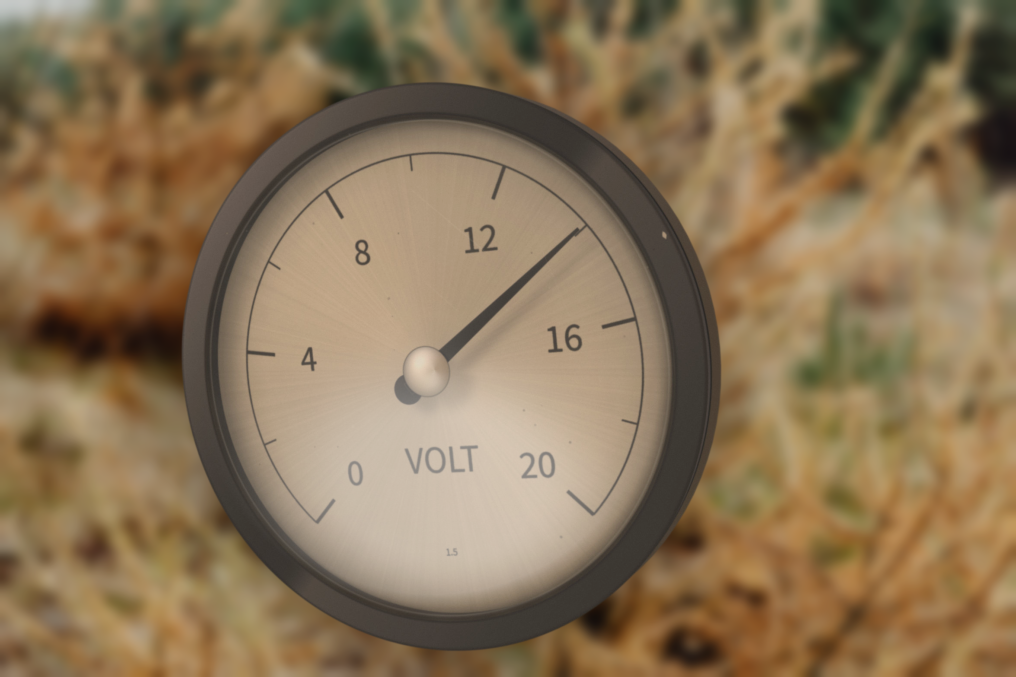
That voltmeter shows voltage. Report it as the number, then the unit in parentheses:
14 (V)
